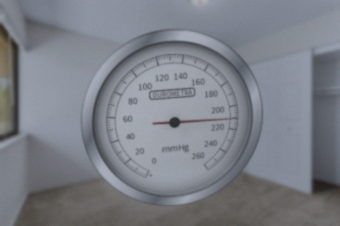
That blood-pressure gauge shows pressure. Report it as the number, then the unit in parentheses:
210 (mmHg)
